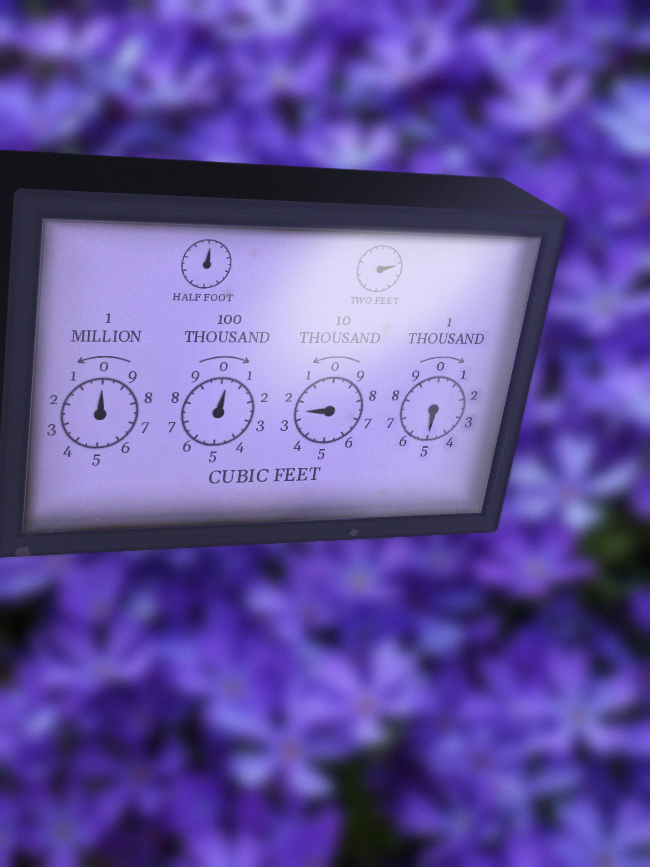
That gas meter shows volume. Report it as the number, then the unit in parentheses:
2500 (ft³)
